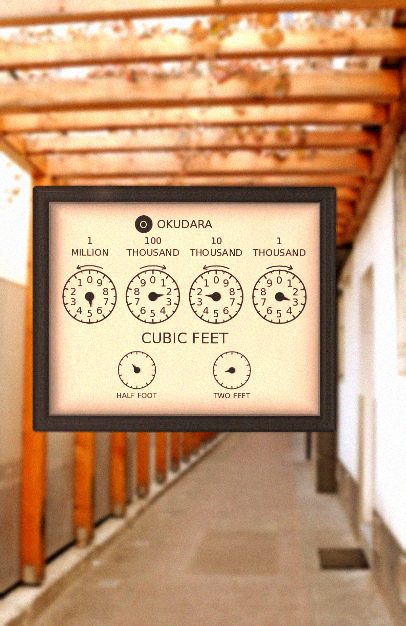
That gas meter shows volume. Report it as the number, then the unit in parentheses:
522300 (ft³)
